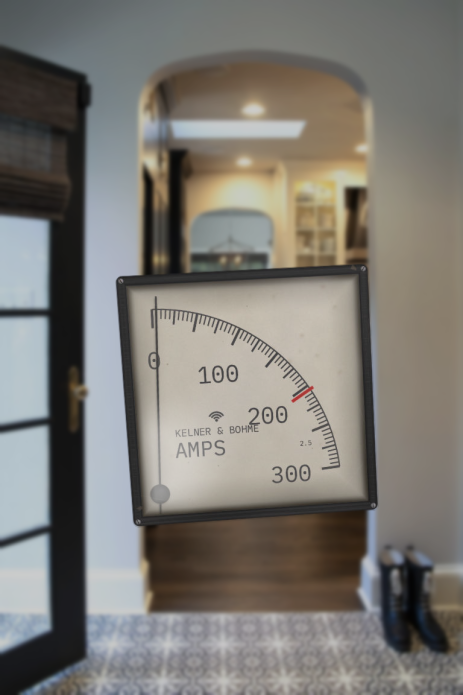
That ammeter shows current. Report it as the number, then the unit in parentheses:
5 (A)
